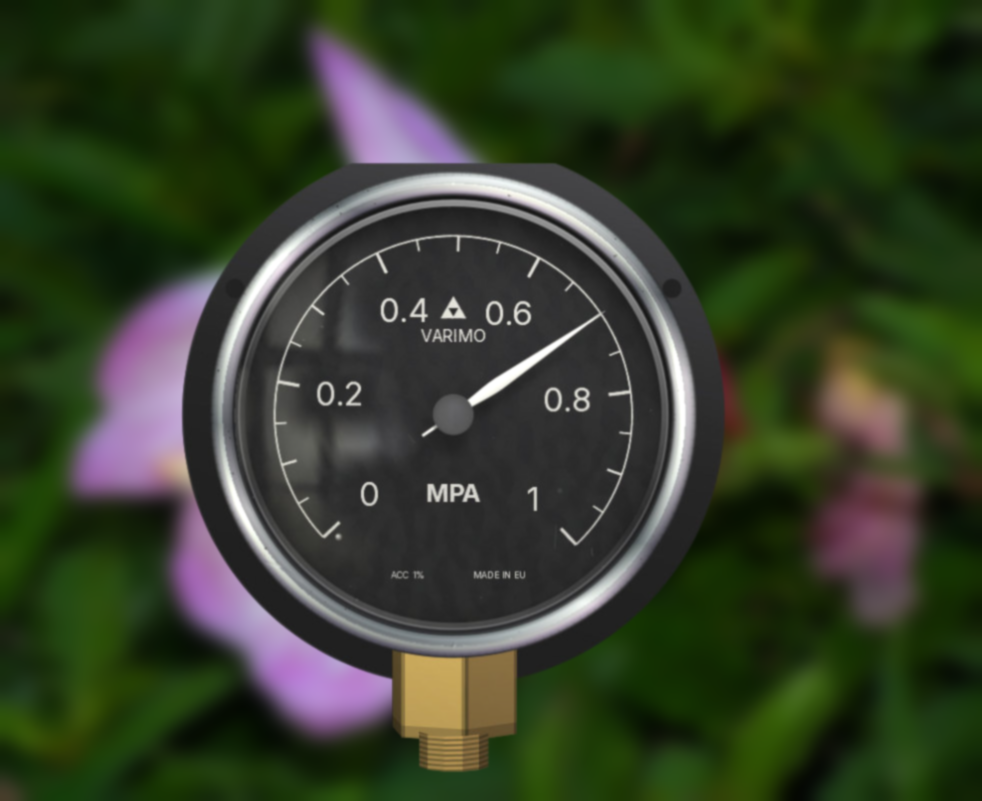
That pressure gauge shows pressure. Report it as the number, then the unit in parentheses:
0.7 (MPa)
